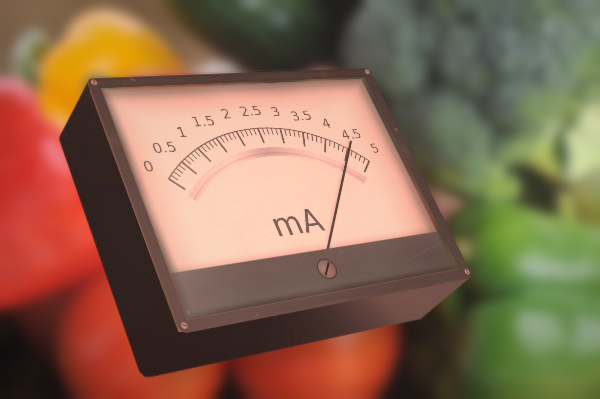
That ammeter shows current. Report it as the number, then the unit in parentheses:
4.5 (mA)
